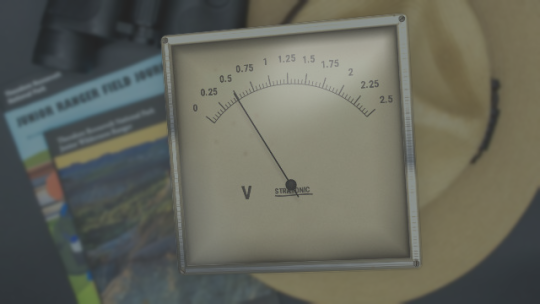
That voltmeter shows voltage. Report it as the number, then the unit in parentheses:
0.5 (V)
